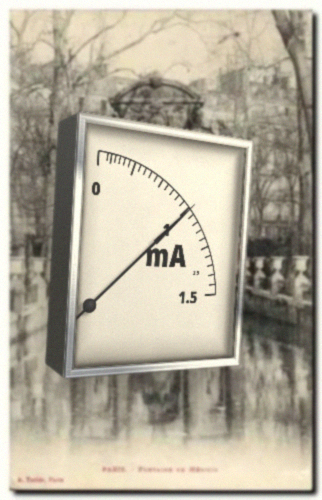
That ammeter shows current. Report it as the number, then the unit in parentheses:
1 (mA)
